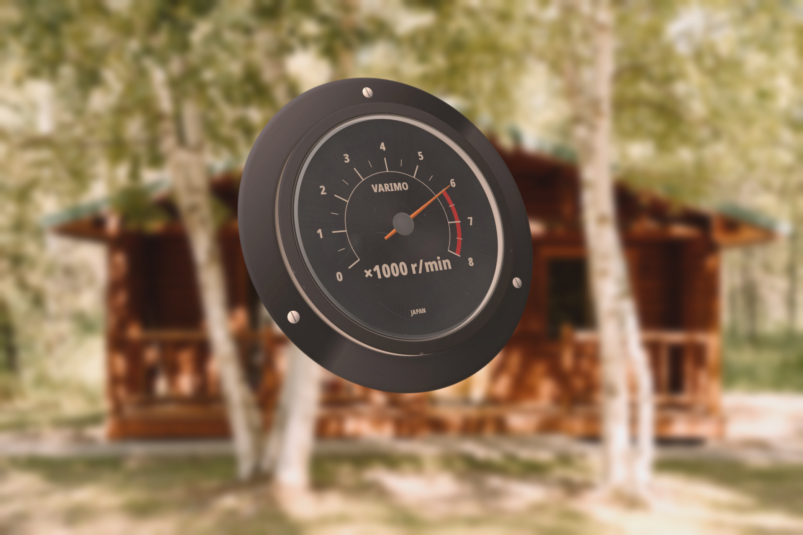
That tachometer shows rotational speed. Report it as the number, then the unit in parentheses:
6000 (rpm)
